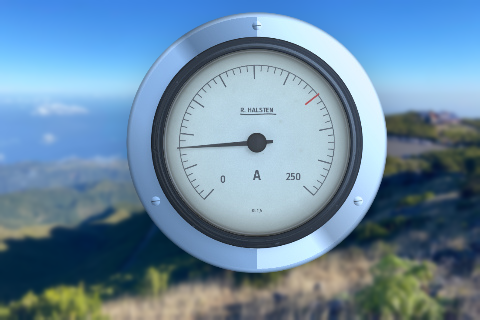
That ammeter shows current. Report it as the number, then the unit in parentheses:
40 (A)
